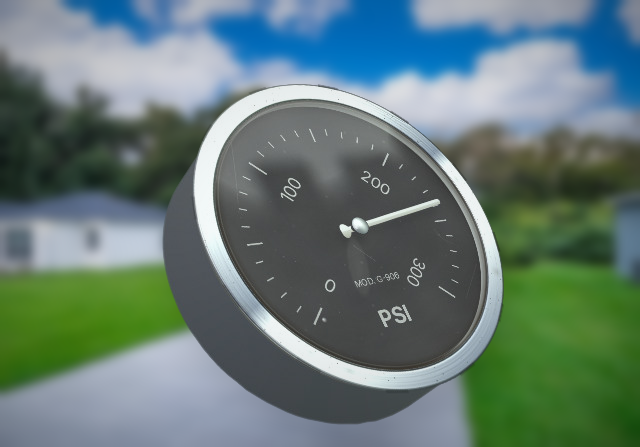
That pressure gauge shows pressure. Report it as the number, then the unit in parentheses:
240 (psi)
